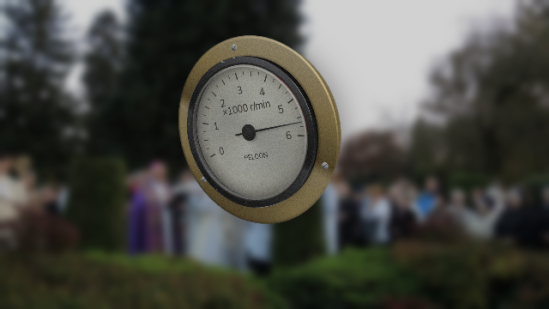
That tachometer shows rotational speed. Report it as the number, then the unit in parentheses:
5625 (rpm)
